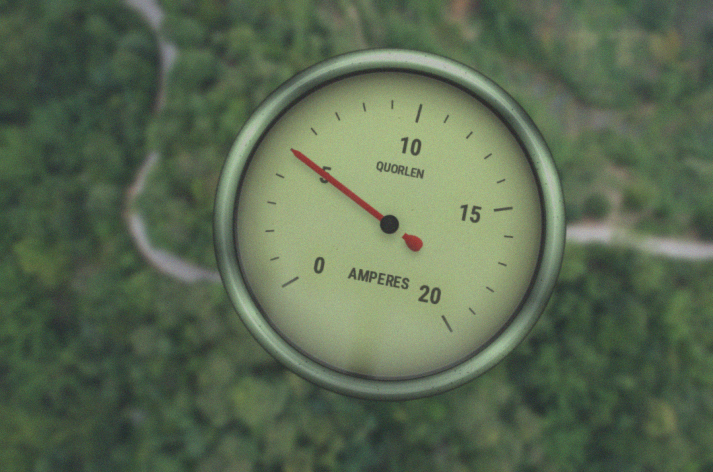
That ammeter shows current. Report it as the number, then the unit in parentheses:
5 (A)
